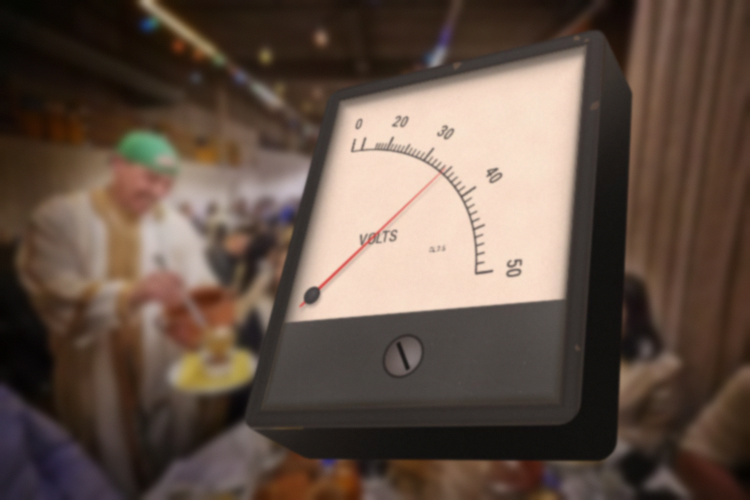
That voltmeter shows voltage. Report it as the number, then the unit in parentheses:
35 (V)
